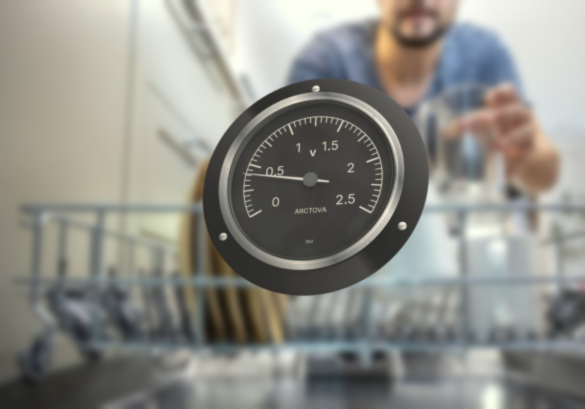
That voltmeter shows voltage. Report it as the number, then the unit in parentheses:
0.4 (V)
